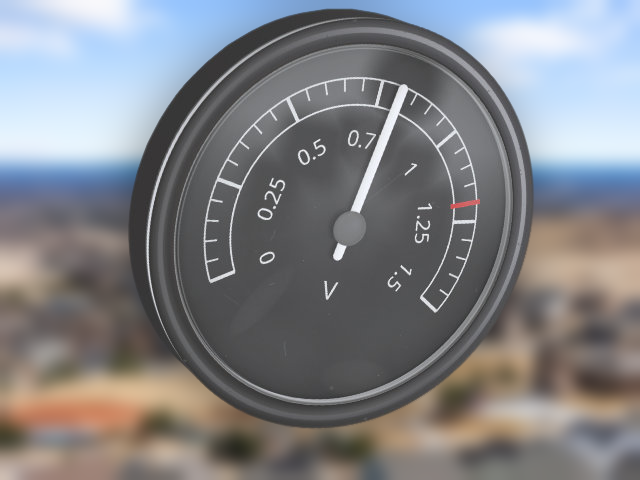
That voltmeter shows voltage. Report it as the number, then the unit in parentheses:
0.8 (V)
